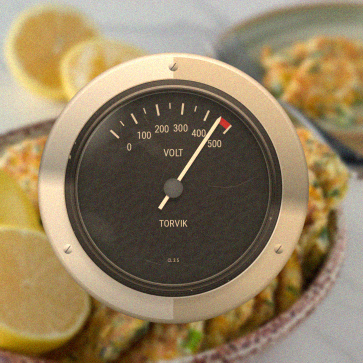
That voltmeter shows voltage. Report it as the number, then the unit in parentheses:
450 (V)
